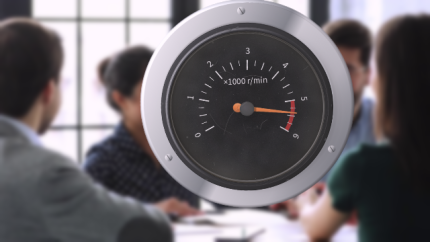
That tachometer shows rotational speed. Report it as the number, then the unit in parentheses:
5375 (rpm)
